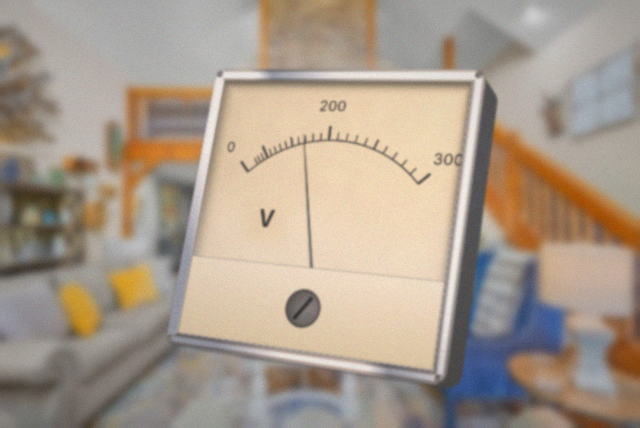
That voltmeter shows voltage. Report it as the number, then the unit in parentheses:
170 (V)
